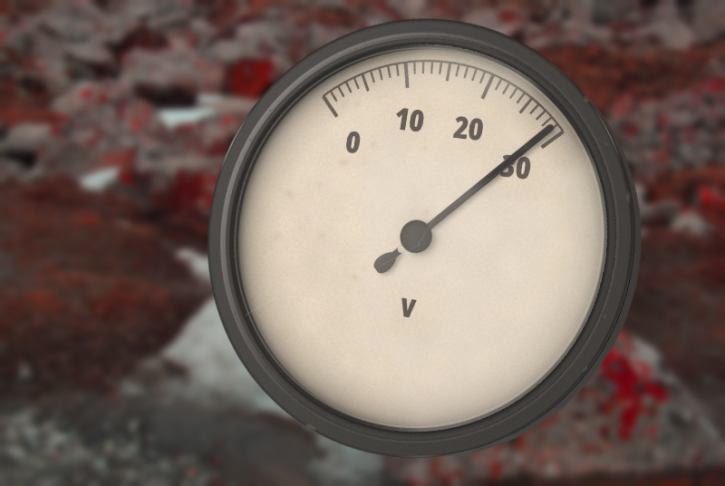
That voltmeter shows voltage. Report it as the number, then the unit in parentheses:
29 (V)
